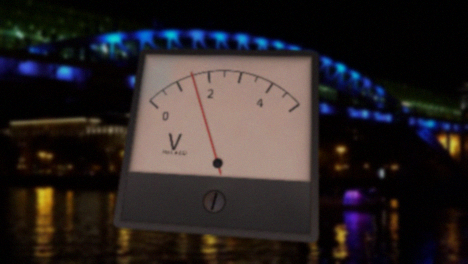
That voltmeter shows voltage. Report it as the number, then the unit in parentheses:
1.5 (V)
